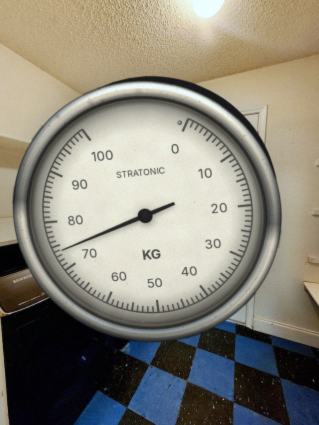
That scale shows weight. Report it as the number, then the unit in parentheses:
74 (kg)
